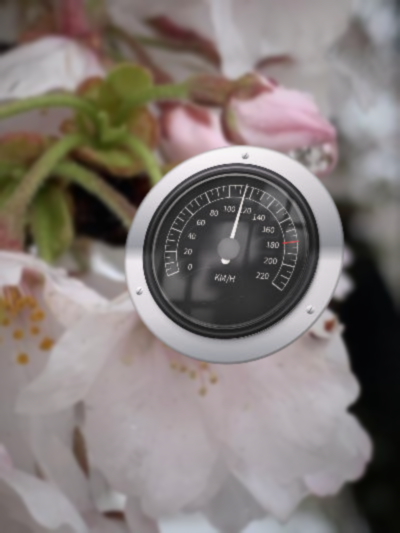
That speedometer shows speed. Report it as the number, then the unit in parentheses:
115 (km/h)
